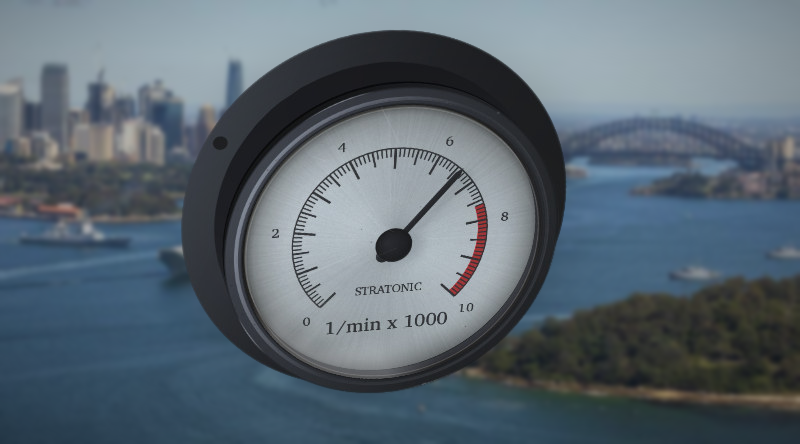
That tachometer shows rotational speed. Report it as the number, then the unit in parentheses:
6500 (rpm)
